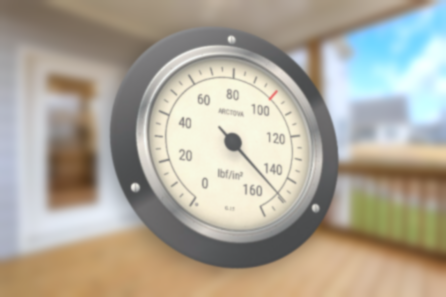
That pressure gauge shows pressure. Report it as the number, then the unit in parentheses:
150 (psi)
